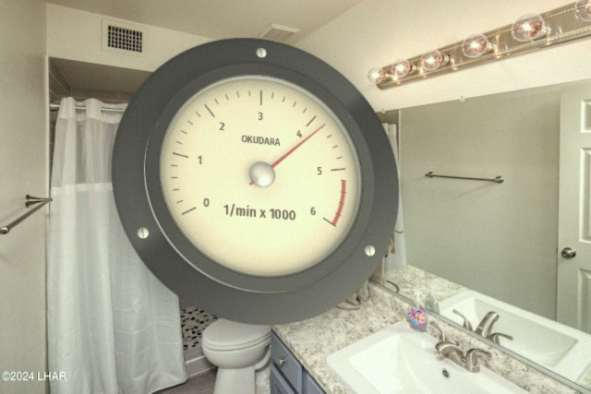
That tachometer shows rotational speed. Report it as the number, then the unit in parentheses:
4200 (rpm)
